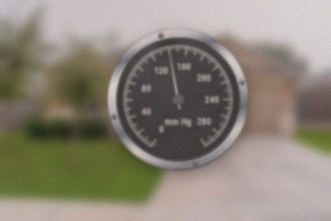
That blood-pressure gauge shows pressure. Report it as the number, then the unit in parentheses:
140 (mmHg)
